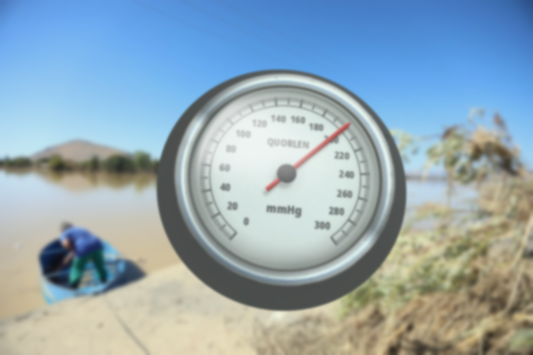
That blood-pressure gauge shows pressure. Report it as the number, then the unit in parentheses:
200 (mmHg)
